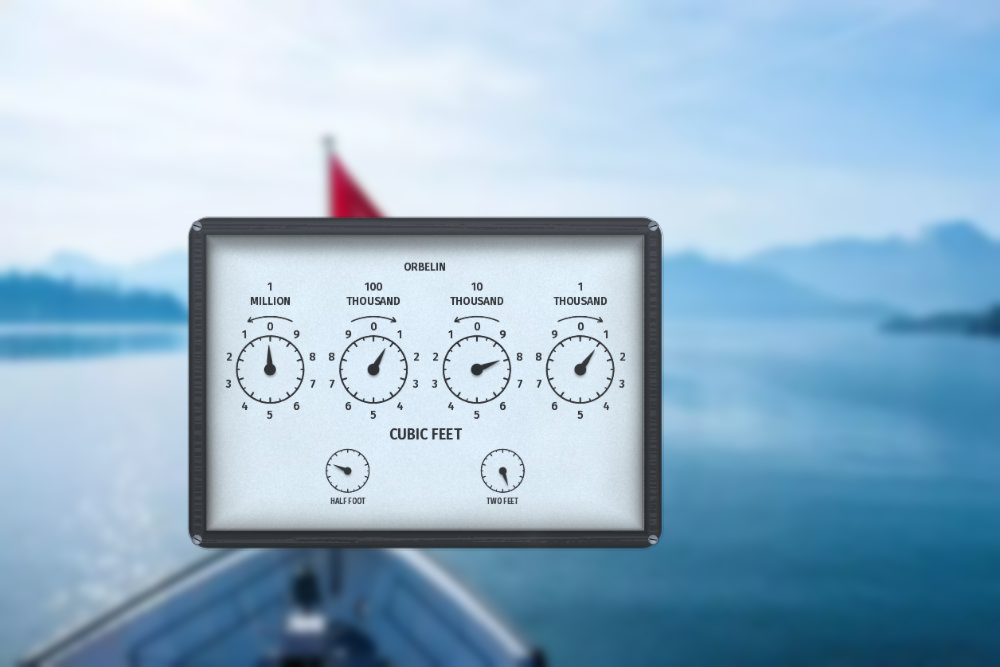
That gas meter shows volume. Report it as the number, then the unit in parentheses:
8100 (ft³)
